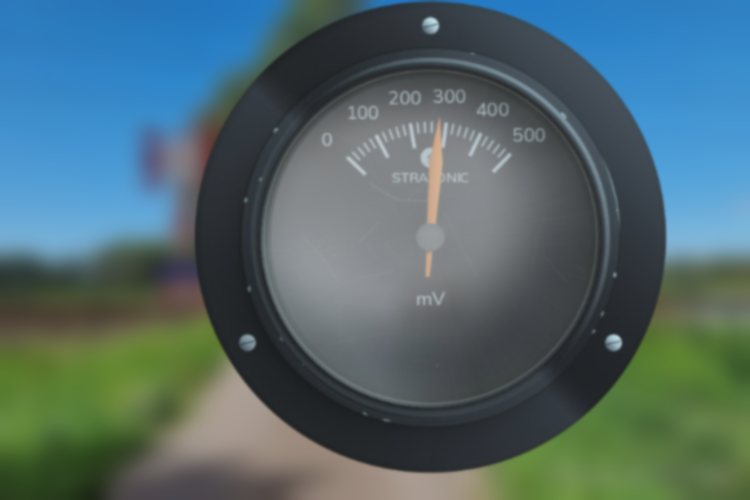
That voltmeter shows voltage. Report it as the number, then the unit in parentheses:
280 (mV)
